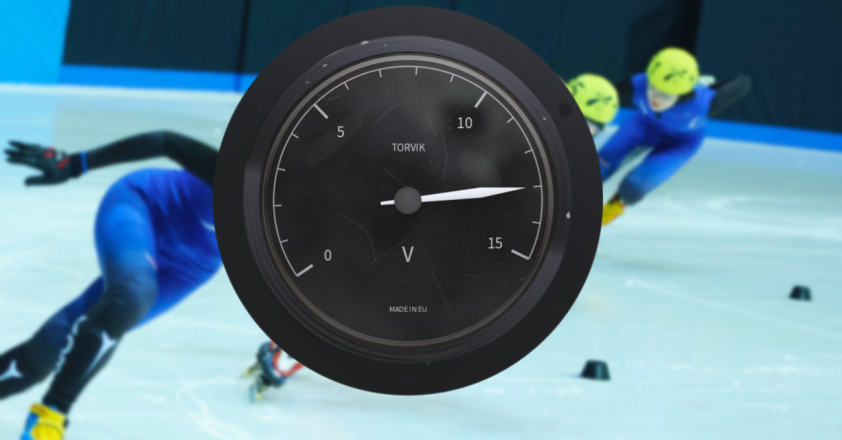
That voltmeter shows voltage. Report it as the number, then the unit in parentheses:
13 (V)
